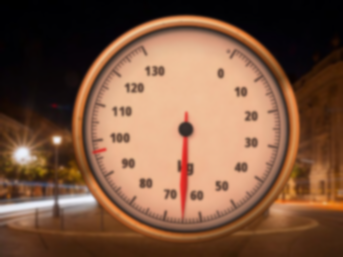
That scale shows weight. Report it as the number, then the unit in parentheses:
65 (kg)
